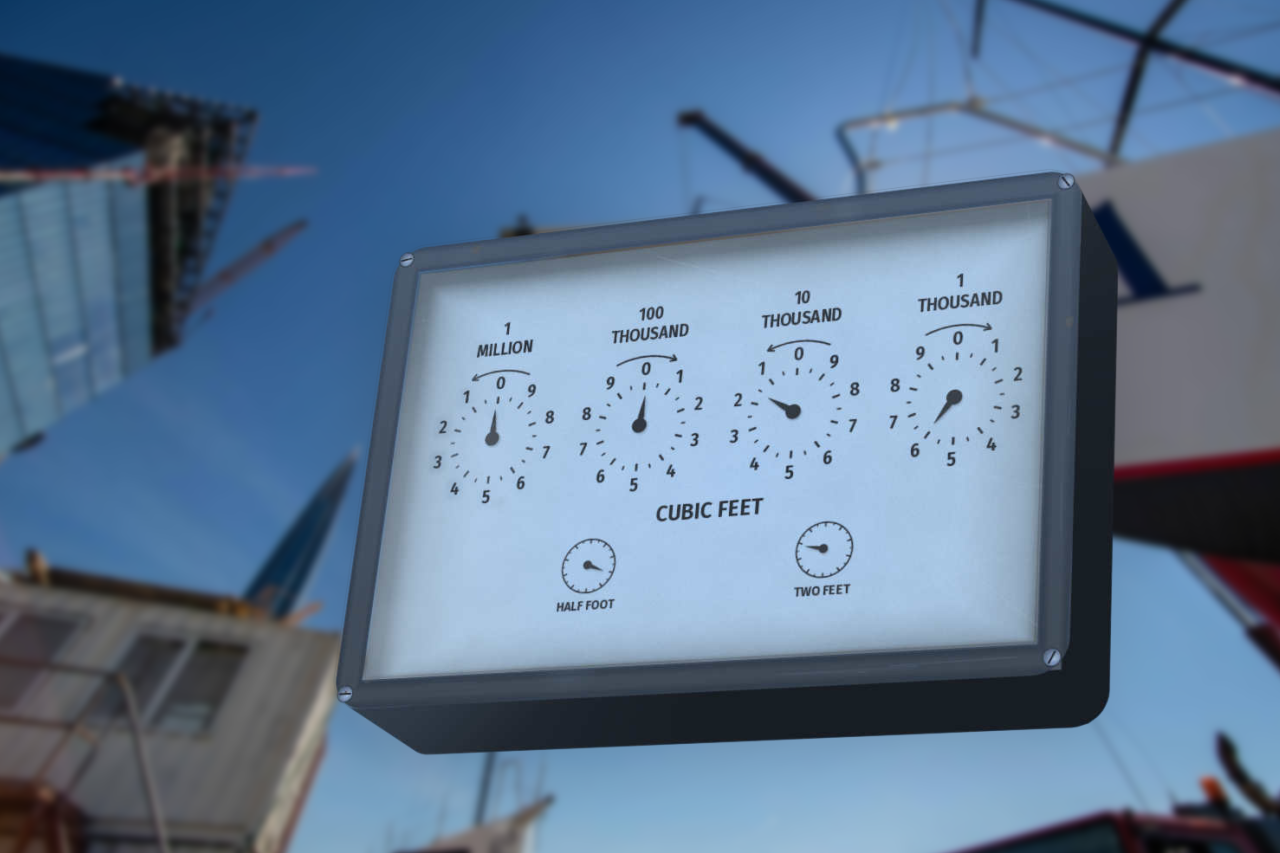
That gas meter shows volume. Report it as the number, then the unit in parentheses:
1600 (ft³)
